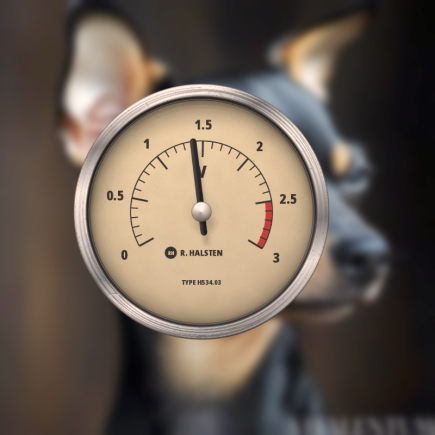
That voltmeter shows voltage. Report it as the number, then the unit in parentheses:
1.4 (V)
